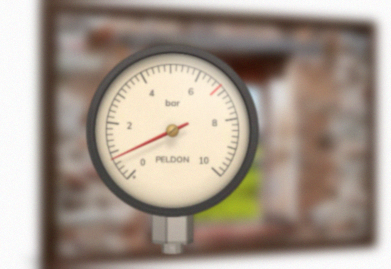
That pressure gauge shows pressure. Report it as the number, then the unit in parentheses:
0.8 (bar)
